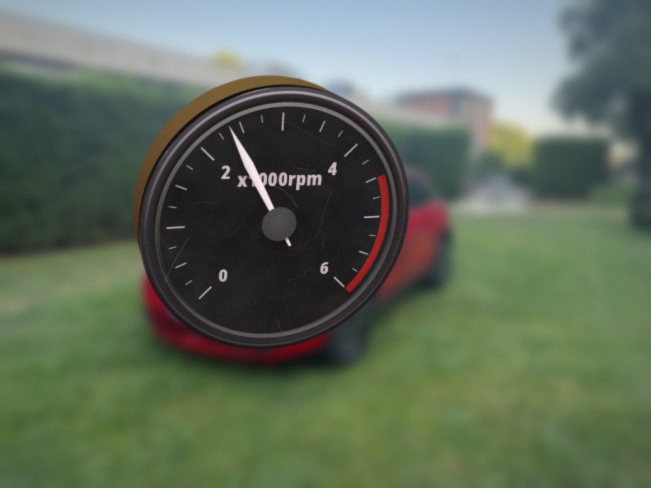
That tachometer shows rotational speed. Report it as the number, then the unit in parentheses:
2375 (rpm)
